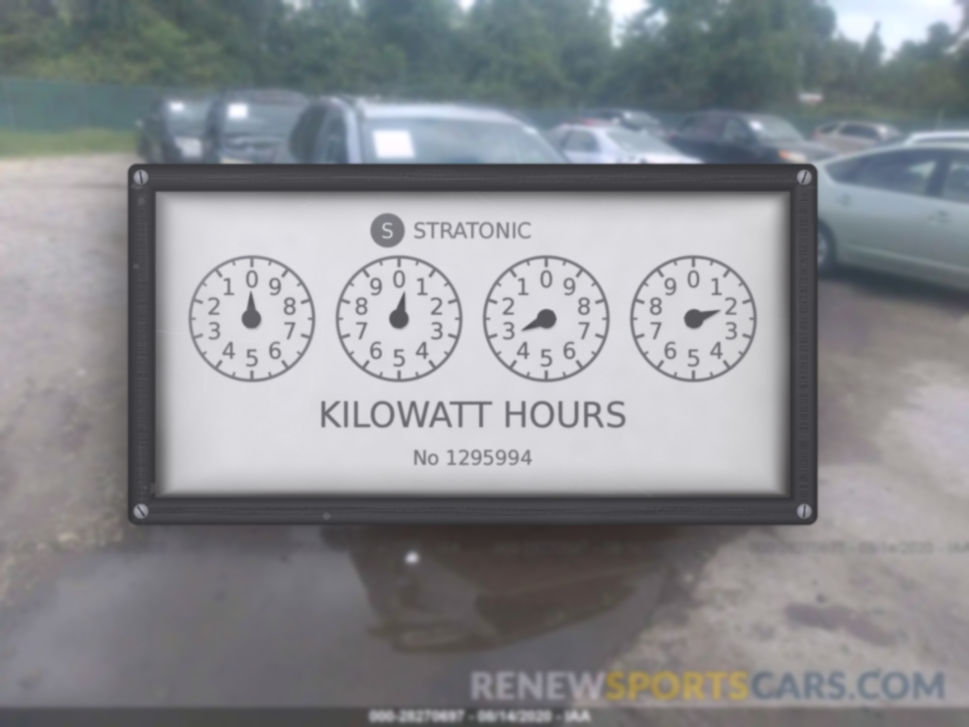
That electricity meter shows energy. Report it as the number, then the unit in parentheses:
32 (kWh)
